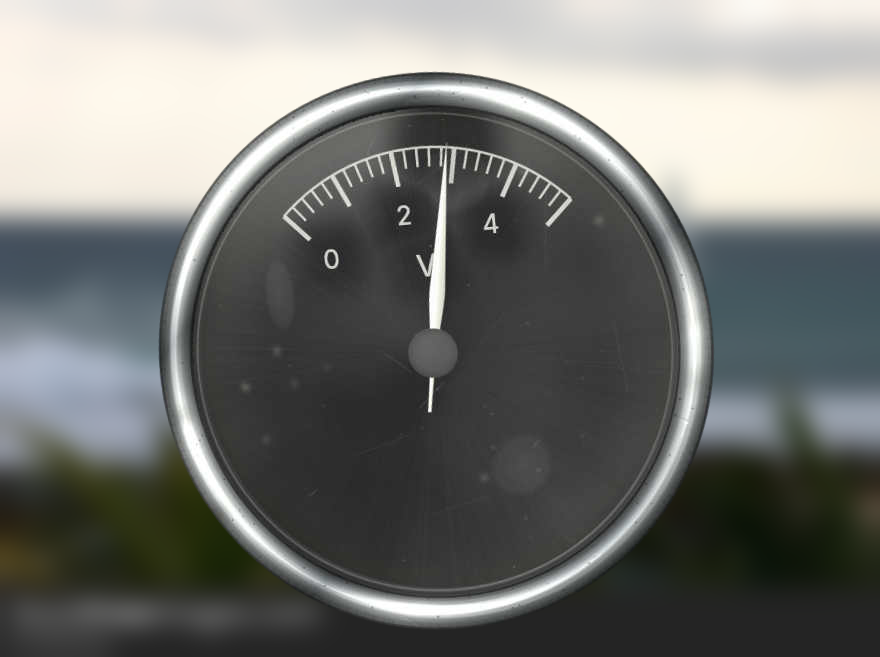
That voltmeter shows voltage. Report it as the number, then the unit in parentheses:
2.9 (V)
